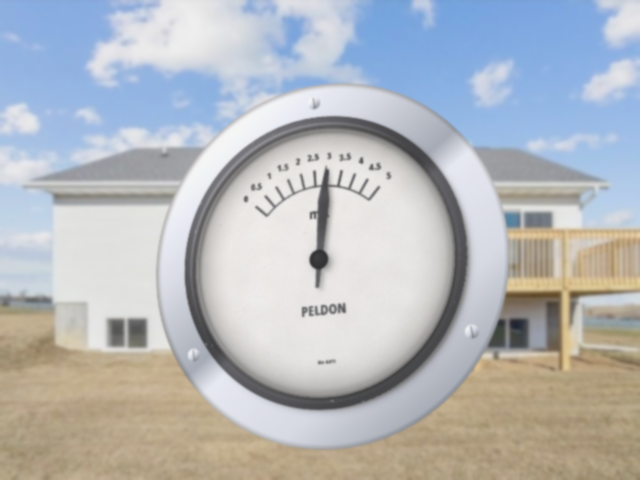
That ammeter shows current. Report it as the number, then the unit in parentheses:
3 (mA)
